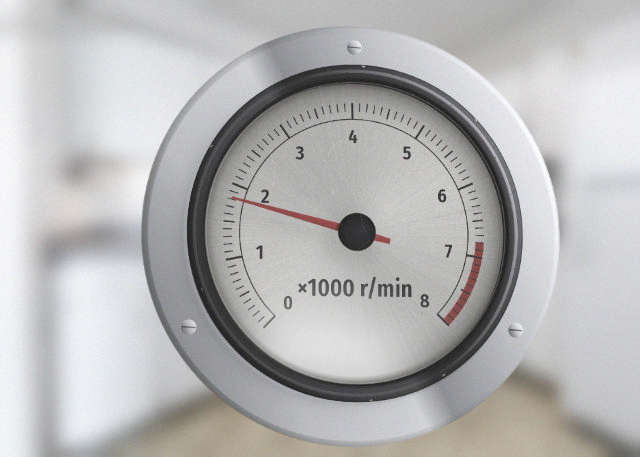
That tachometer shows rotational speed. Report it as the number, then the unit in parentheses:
1800 (rpm)
